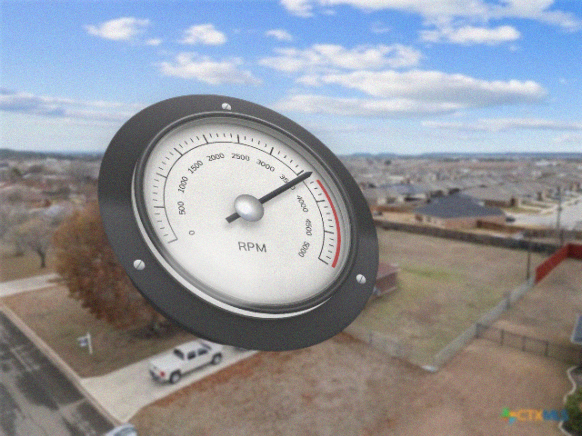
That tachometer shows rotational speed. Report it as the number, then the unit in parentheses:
3600 (rpm)
